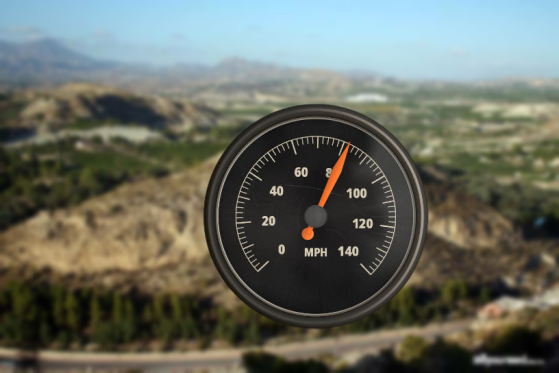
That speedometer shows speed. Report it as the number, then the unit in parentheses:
82 (mph)
